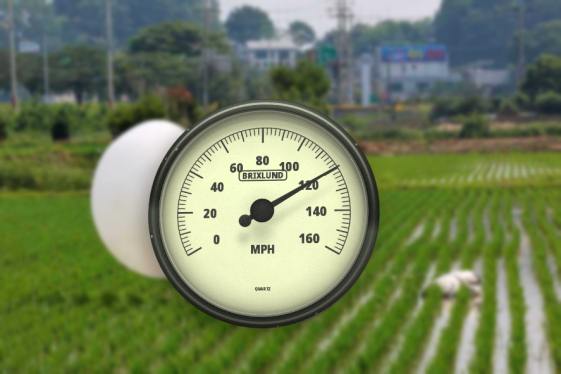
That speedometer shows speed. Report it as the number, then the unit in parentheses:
120 (mph)
